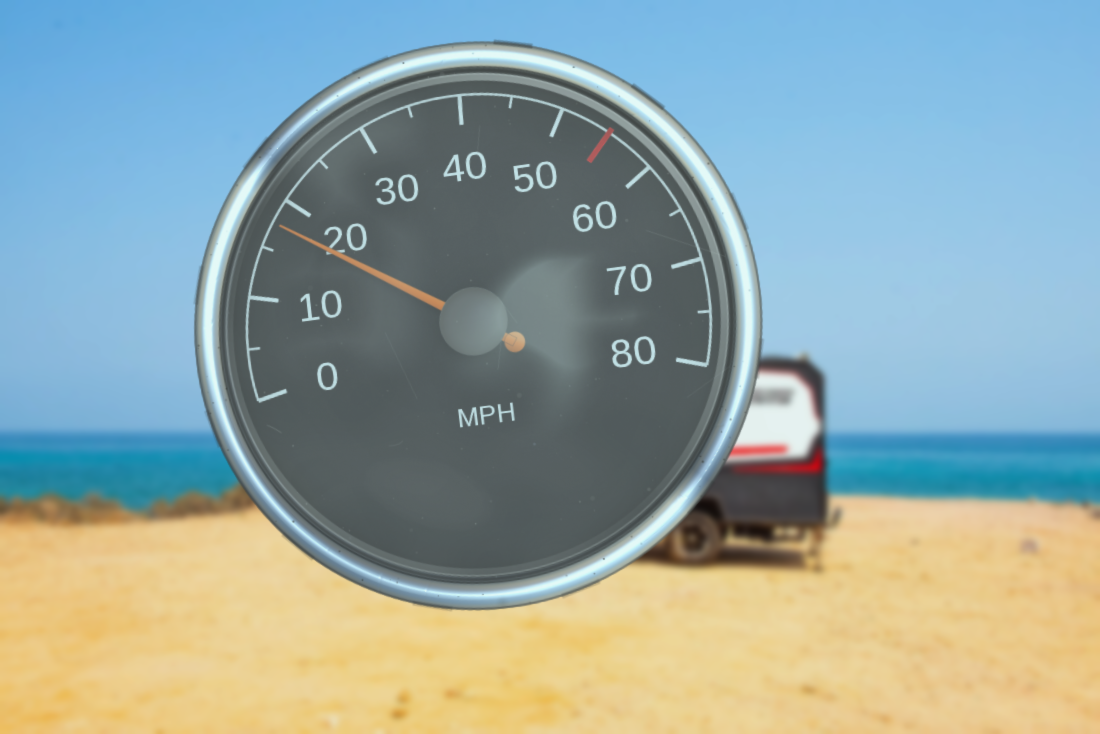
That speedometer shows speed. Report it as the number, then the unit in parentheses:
17.5 (mph)
